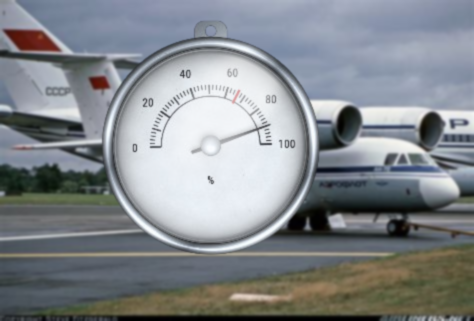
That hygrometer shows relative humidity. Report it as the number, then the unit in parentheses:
90 (%)
